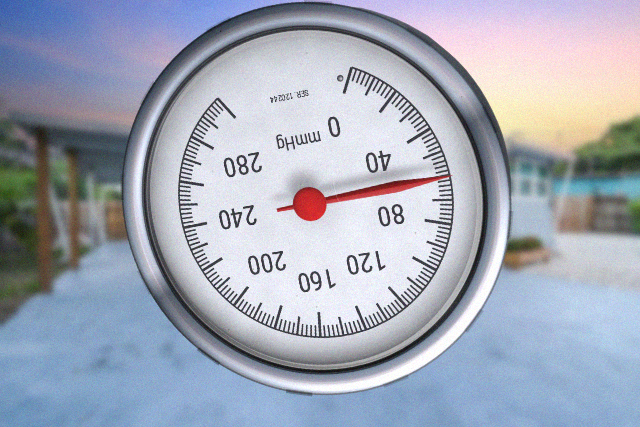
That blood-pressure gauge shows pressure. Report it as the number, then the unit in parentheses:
60 (mmHg)
